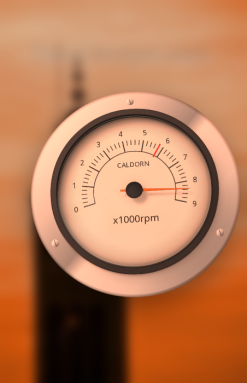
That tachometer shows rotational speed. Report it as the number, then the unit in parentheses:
8400 (rpm)
